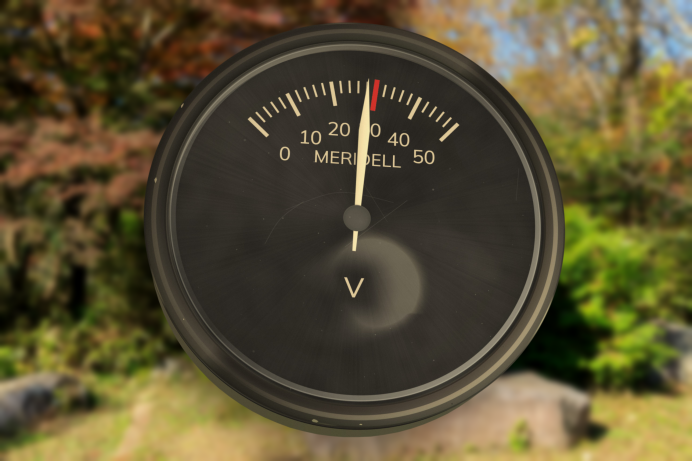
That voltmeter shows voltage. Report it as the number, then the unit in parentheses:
28 (V)
